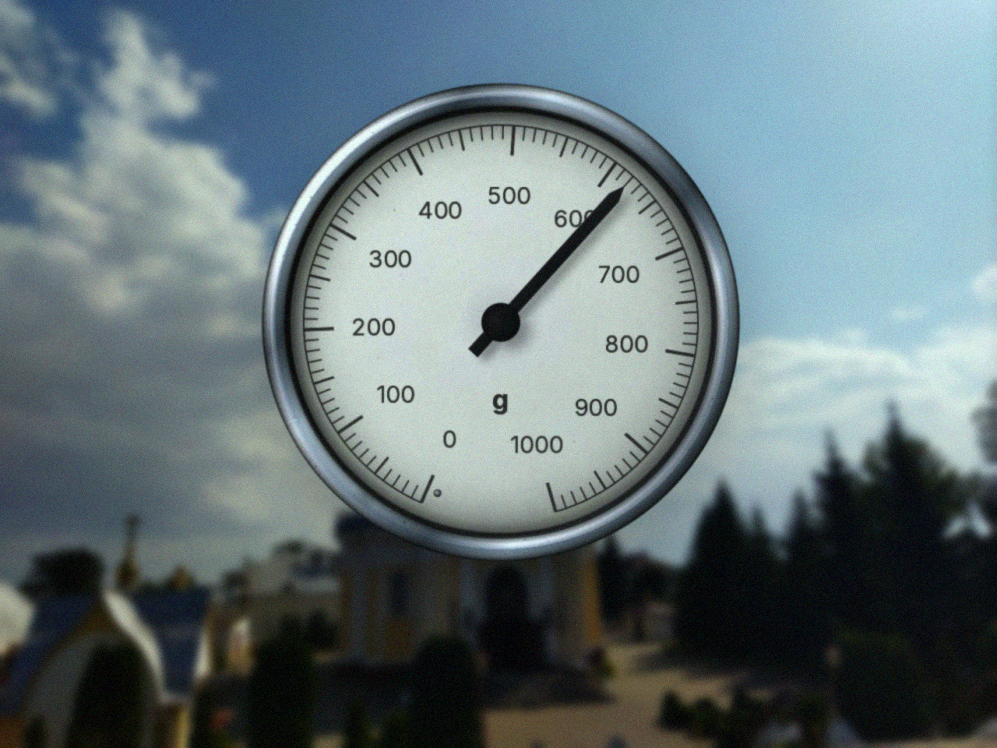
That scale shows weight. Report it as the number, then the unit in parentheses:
620 (g)
